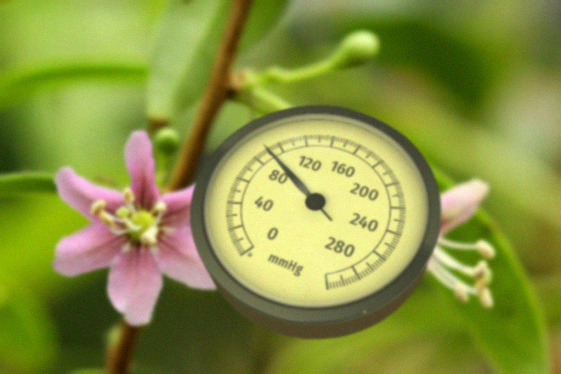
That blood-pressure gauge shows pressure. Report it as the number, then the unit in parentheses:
90 (mmHg)
